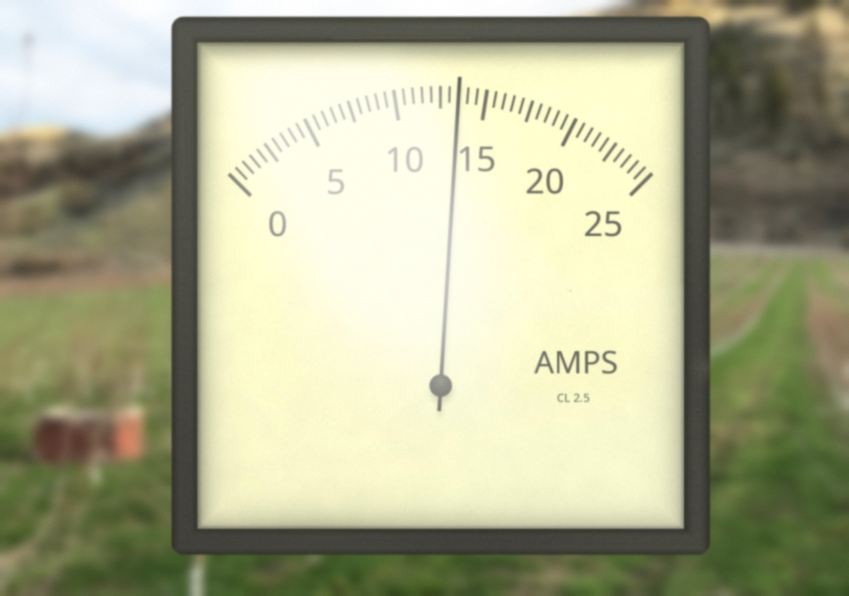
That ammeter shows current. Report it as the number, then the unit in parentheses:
13.5 (A)
